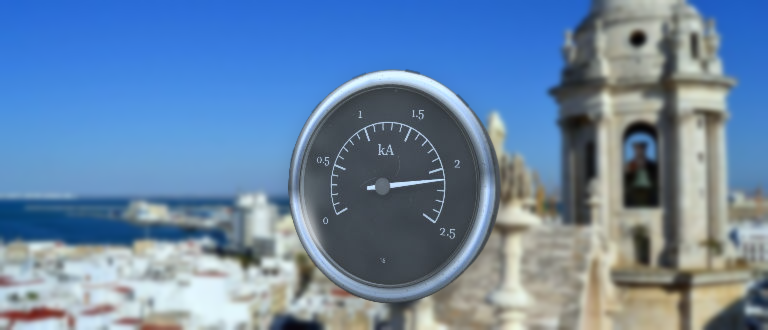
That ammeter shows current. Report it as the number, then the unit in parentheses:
2.1 (kA)
